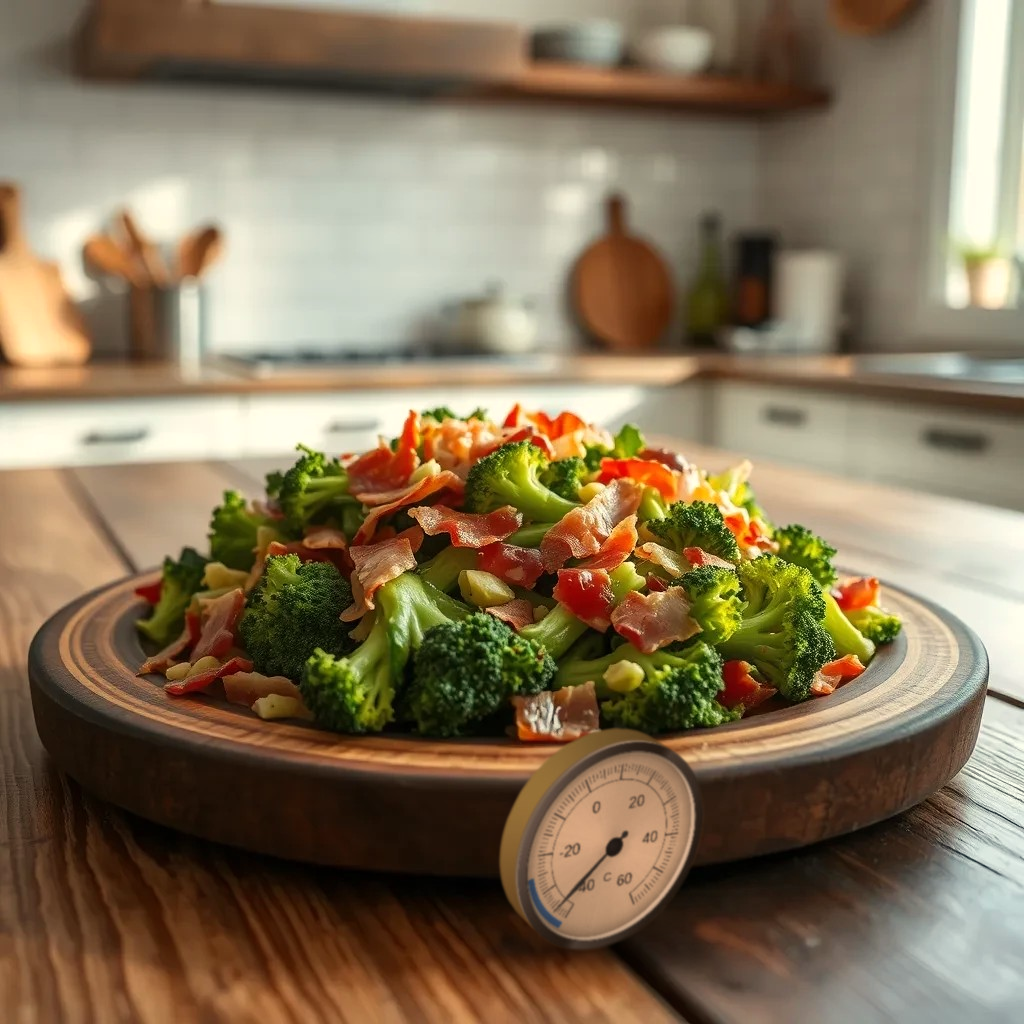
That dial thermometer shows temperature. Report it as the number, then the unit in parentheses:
-35 (°C)
